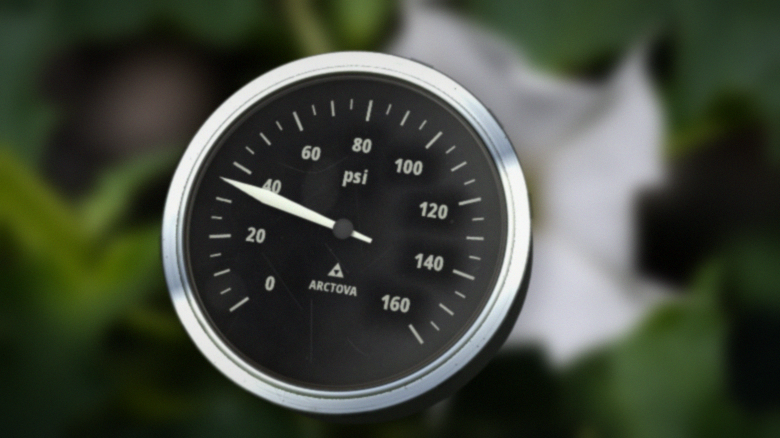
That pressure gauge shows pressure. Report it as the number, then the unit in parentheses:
35 (psi)
